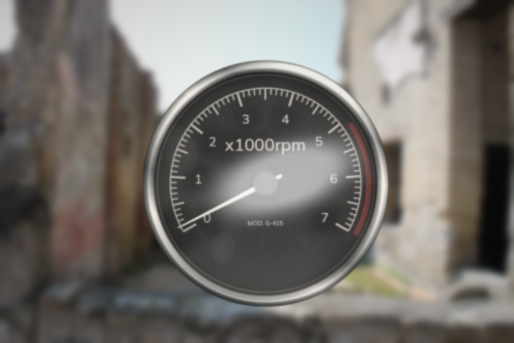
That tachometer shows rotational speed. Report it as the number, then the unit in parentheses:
100 (rpm)
